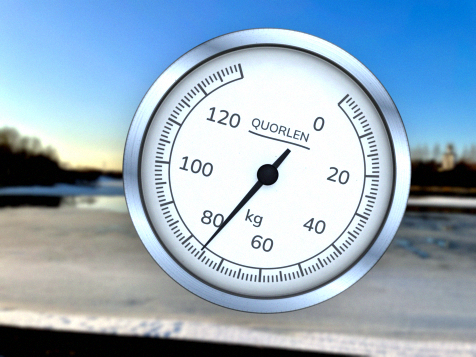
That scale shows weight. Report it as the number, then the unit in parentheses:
76 (kg)
